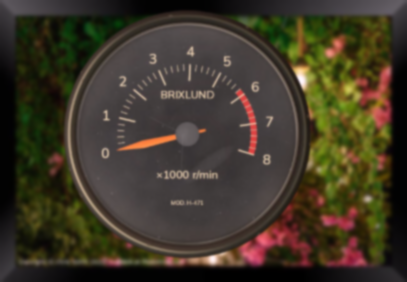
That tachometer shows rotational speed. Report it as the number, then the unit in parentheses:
0 (rpm)
